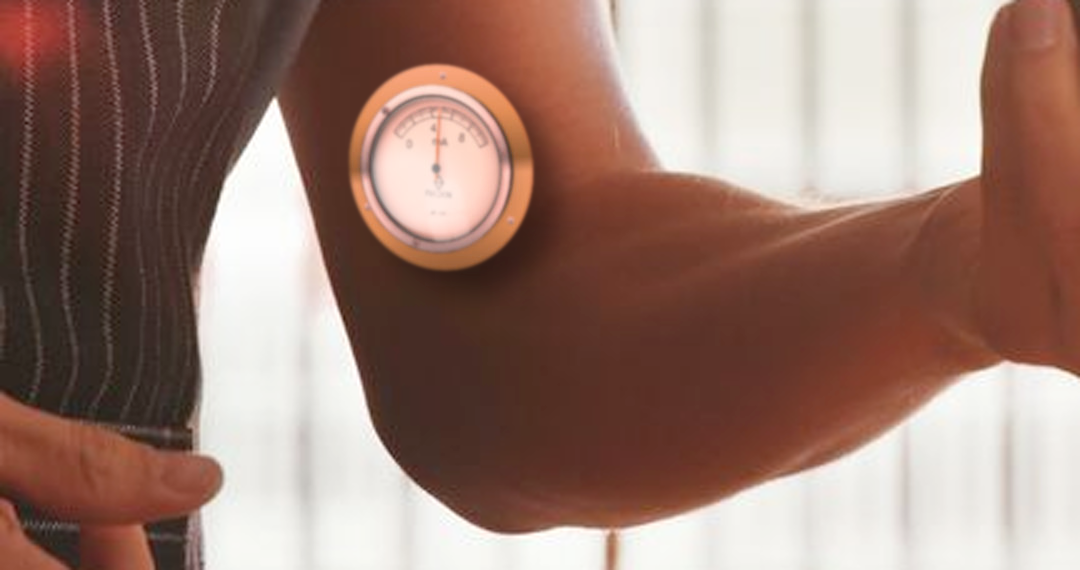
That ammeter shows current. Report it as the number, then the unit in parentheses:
5 (mA)
